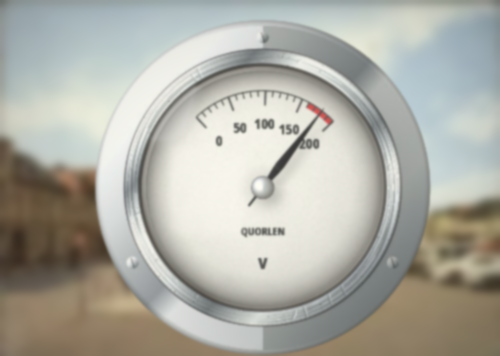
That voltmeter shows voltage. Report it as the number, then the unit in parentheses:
180 (V)
